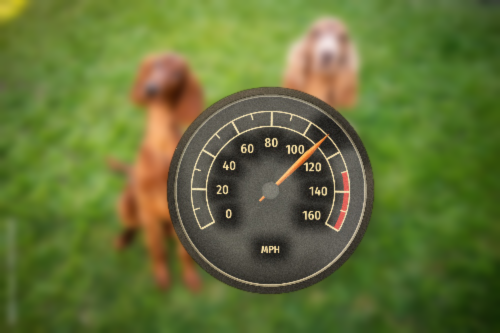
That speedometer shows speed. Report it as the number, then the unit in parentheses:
110 (mph)
